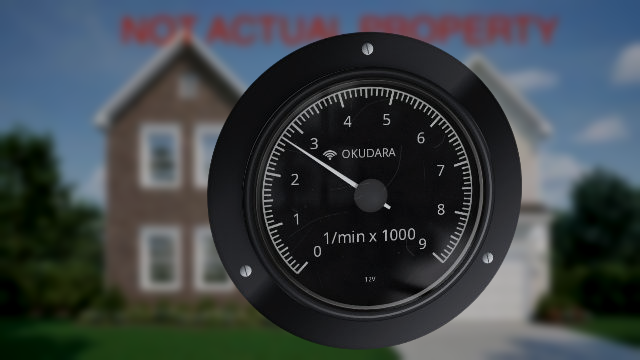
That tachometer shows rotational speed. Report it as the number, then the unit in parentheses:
2700 (rpm)
